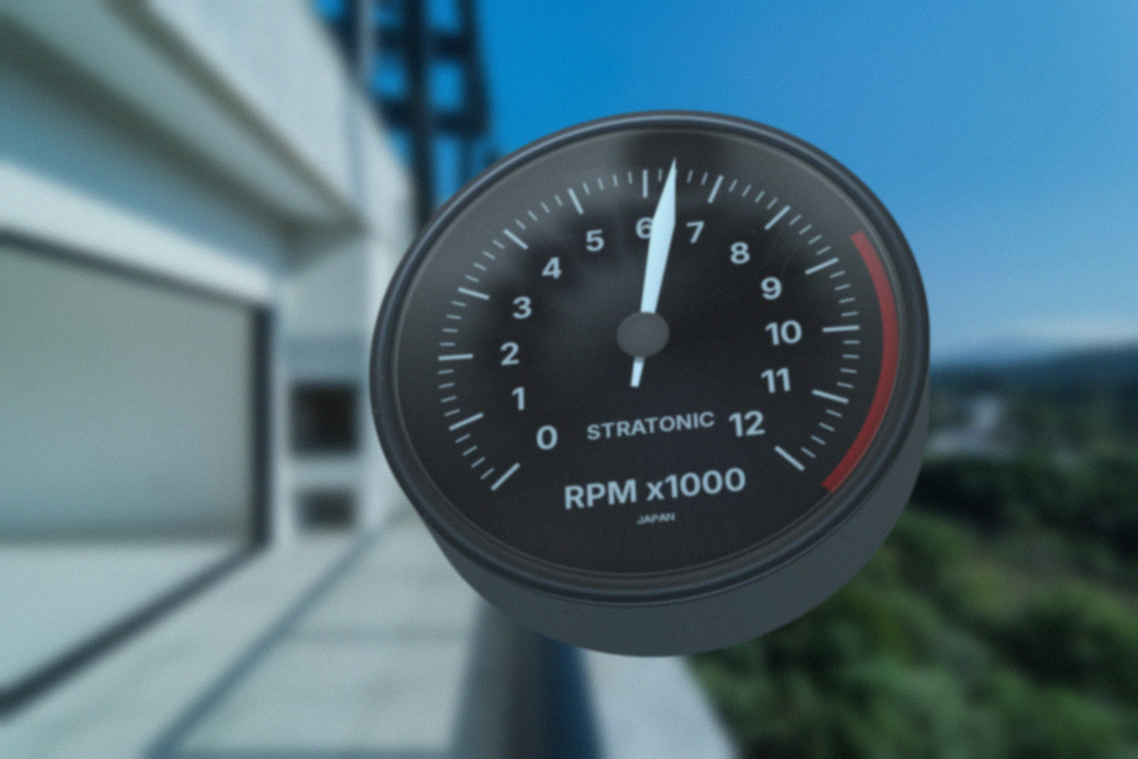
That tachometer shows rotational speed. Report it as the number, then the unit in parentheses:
6400 (rpm)
